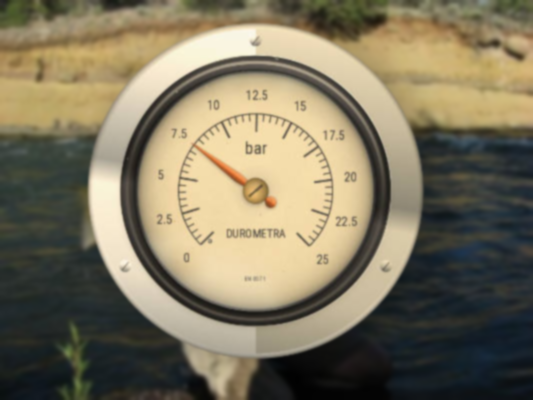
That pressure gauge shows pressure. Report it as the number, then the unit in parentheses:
7.5 (bar)
